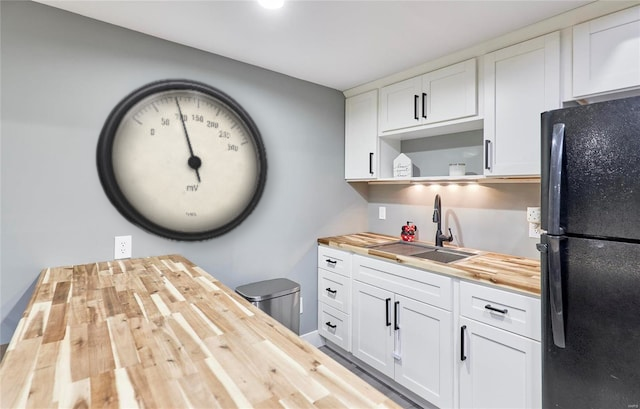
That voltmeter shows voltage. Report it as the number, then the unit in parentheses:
100 (mV)
